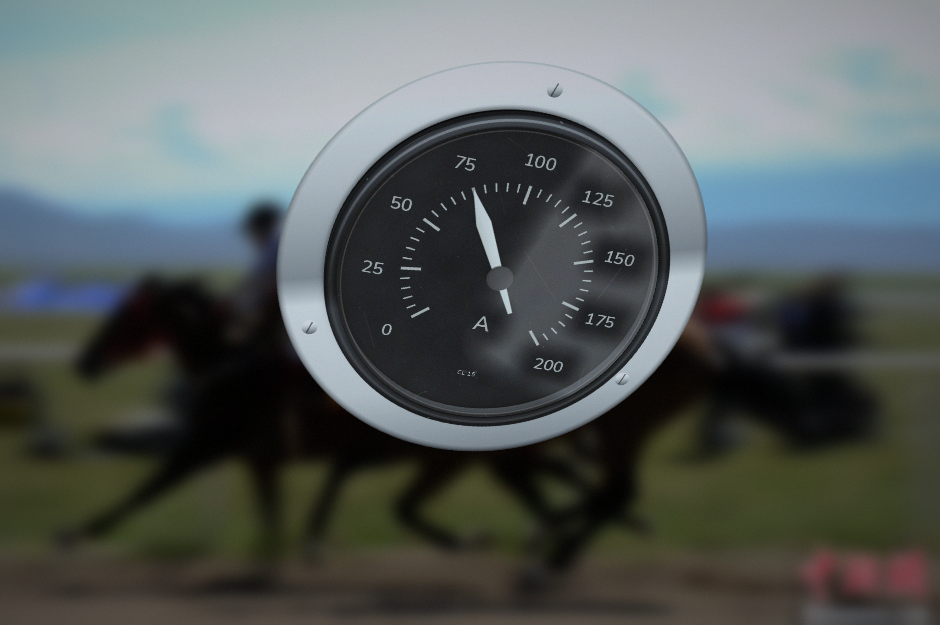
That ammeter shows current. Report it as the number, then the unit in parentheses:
75 (A)
